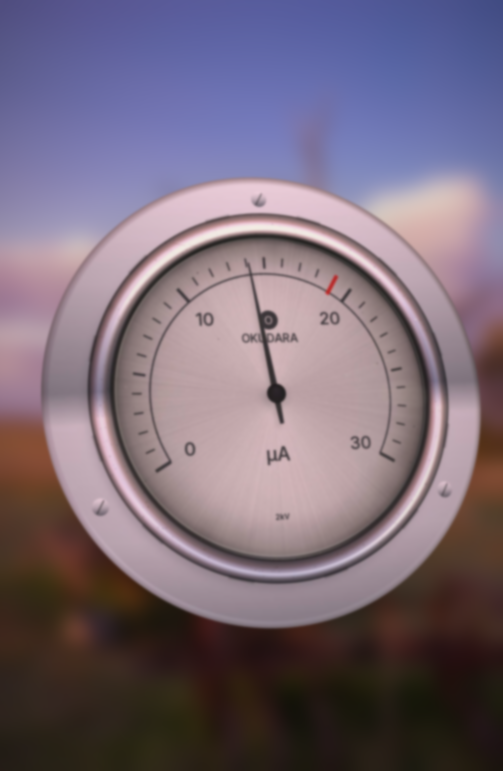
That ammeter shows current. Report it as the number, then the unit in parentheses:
14 (µA)
